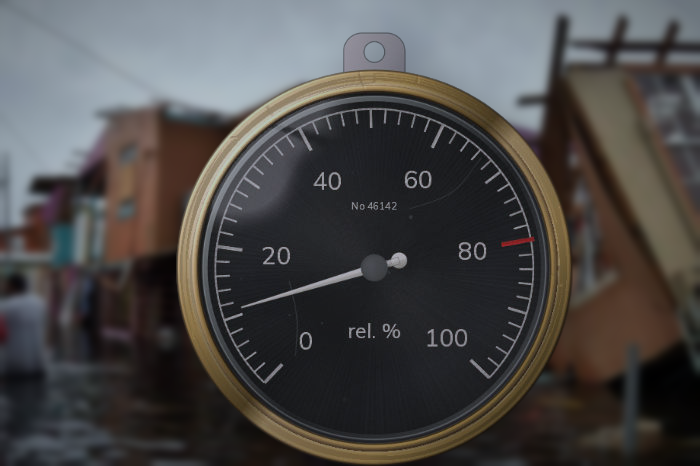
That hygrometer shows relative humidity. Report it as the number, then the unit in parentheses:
11 (%)
